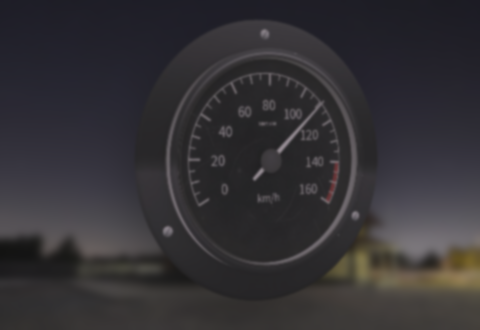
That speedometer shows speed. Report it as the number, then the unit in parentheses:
110 (km/h)
